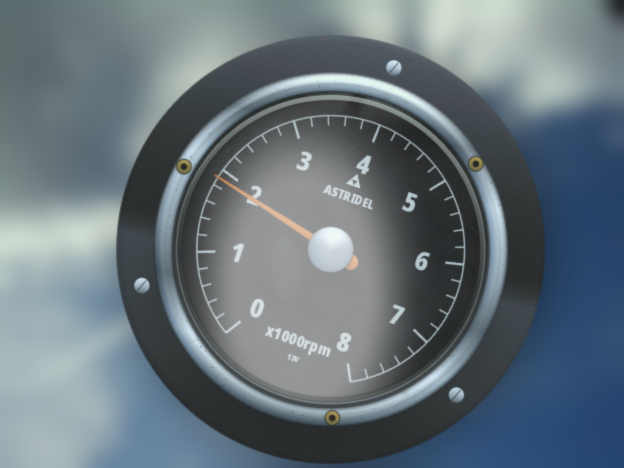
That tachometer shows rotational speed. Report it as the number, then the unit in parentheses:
1900 (rpm)
